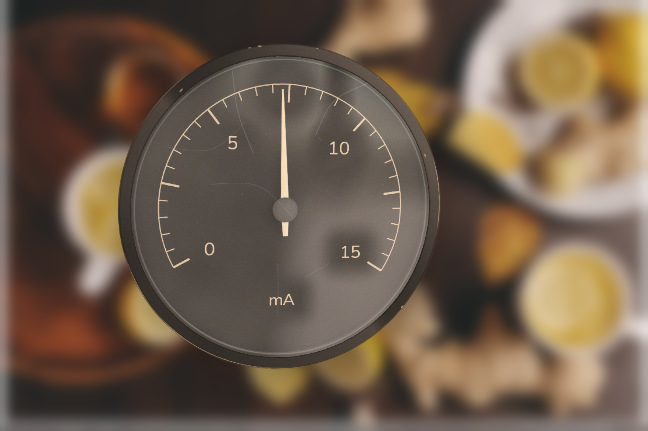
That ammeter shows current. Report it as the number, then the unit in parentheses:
7.25 (mA)
